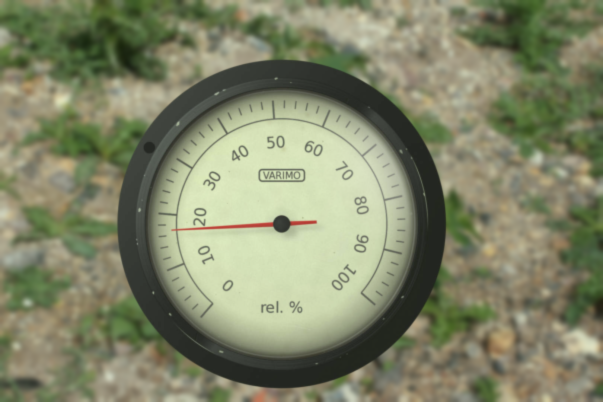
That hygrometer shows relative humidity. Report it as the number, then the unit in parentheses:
17 (%)
